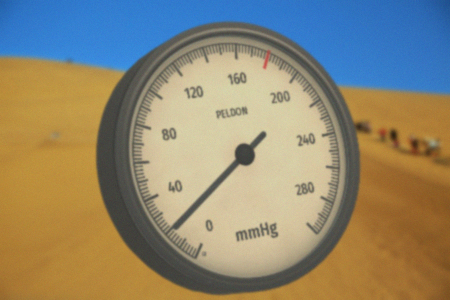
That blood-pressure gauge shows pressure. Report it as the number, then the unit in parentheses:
20 (mmHg)
